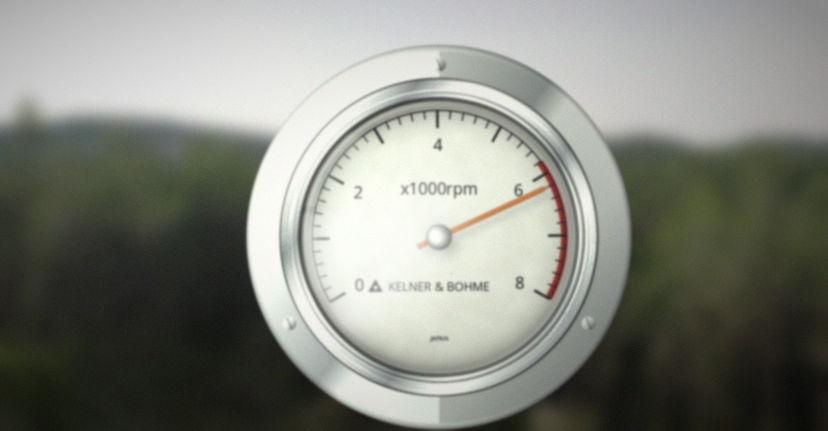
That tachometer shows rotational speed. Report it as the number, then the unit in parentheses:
6200 (rpm)
